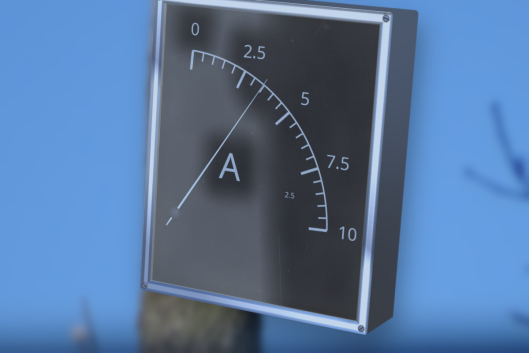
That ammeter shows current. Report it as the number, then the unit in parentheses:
3.5 (A)
